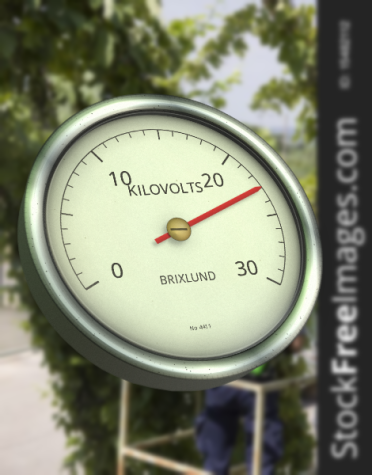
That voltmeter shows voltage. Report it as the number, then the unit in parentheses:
23 (kV)
